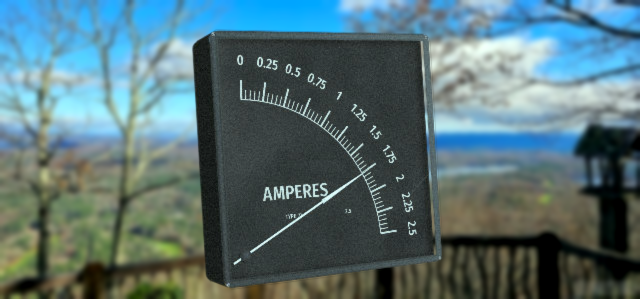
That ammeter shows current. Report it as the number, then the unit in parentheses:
1.75 (A)
